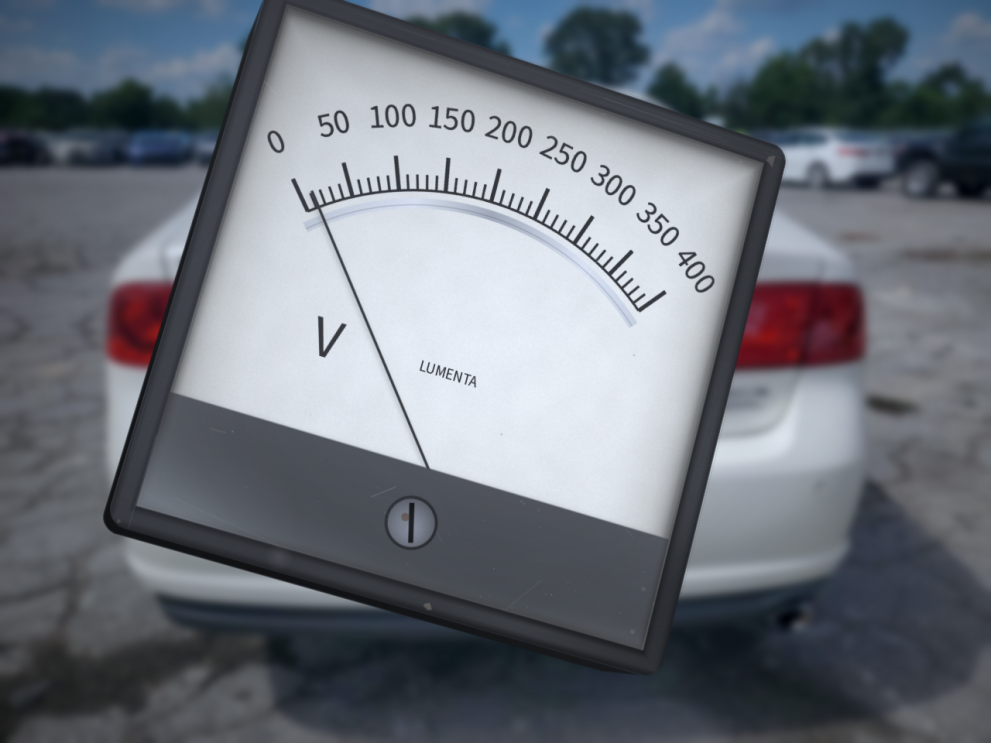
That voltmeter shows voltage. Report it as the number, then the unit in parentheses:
10 (V)
